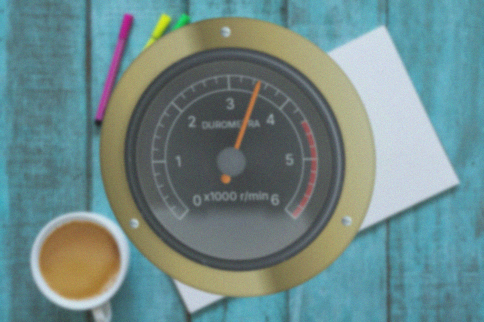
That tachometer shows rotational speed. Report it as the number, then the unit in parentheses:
3500 (rpm)
